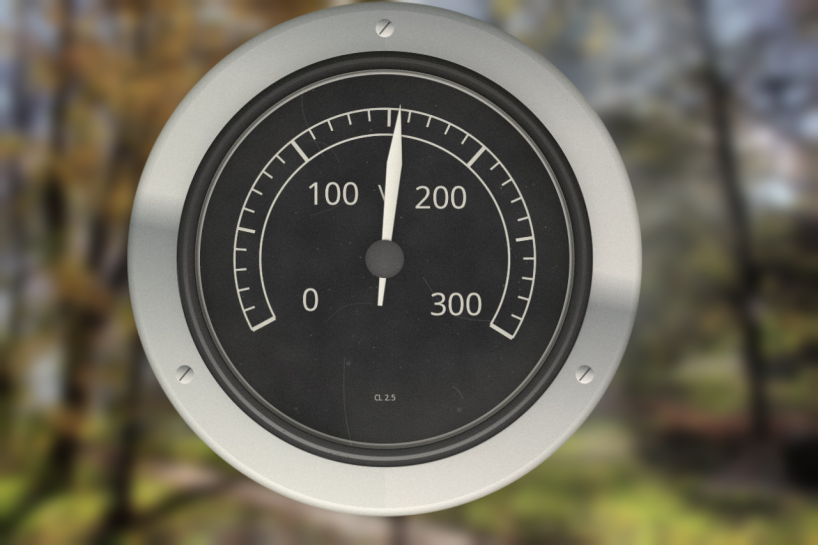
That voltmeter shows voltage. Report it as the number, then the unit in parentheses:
155 (V)
